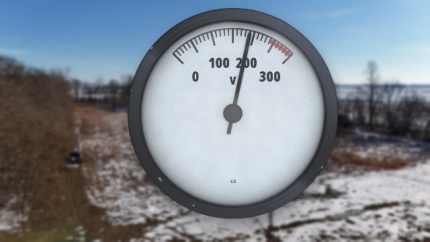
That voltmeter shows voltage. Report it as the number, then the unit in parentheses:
190 (V)
